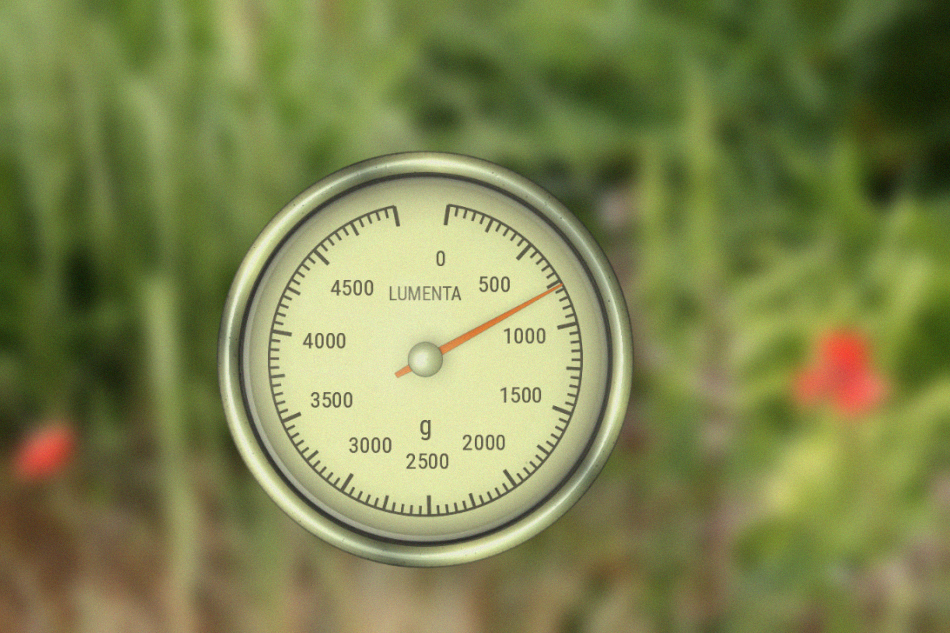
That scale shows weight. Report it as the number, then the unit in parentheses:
775 (g)
